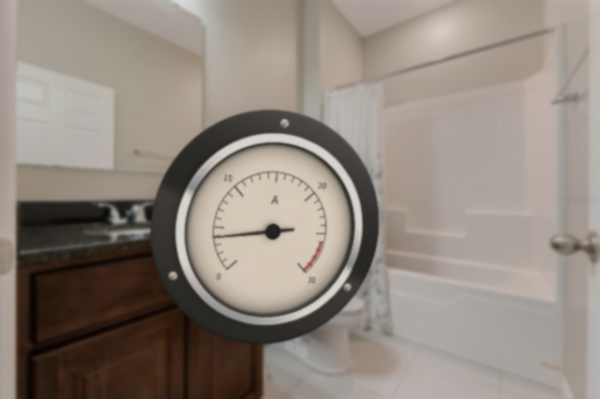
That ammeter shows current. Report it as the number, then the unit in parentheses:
4 (A)
